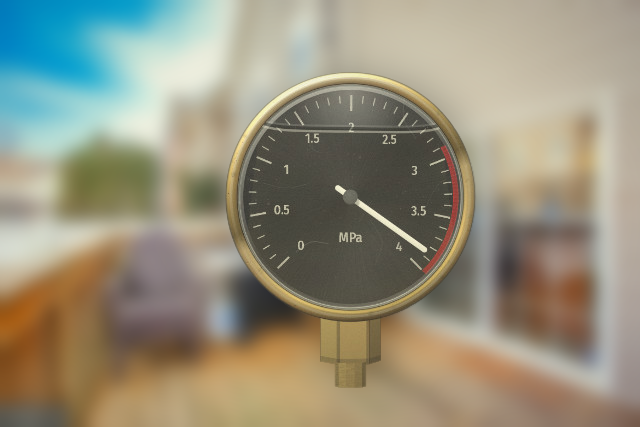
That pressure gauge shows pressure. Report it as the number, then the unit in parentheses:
3.85 (MPa)
